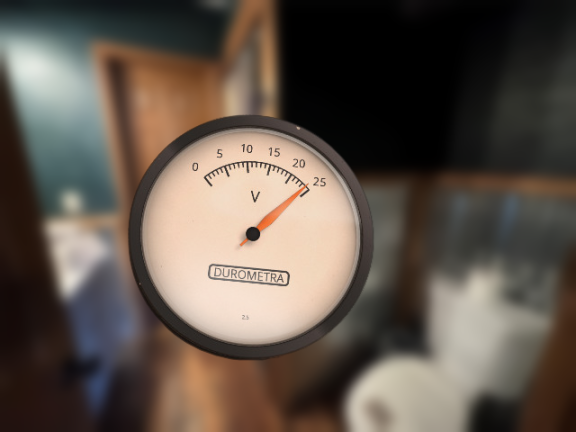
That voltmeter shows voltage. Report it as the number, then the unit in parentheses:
24 (V)
